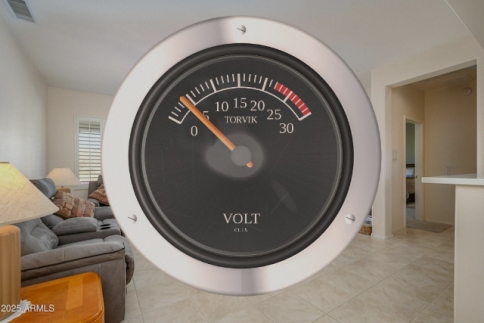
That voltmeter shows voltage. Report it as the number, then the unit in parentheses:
4 (V)
